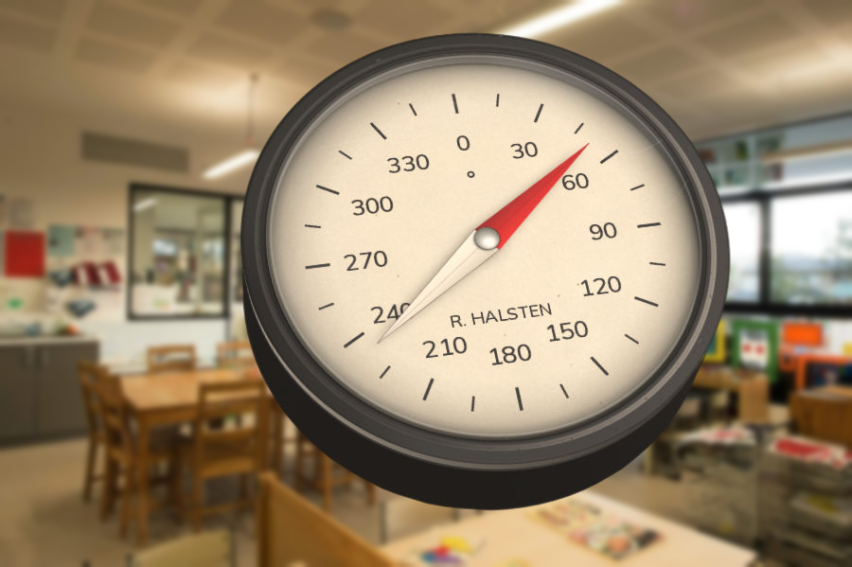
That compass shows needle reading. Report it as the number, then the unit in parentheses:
52.5 (°)
